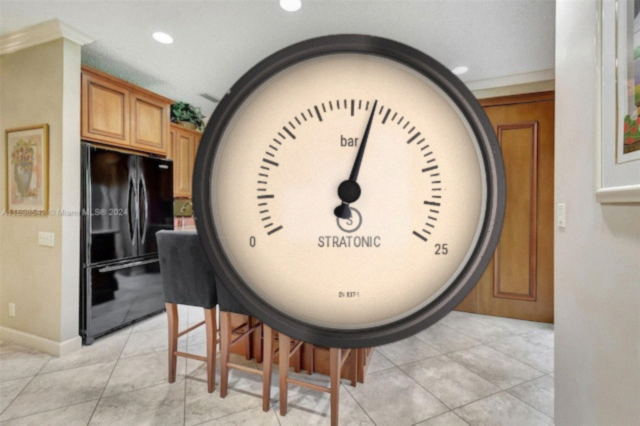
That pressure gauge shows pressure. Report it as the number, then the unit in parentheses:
14 (bar)
